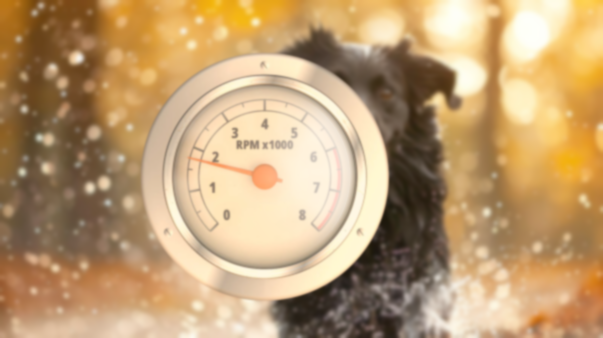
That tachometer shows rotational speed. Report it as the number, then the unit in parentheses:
1750 (rpm)
